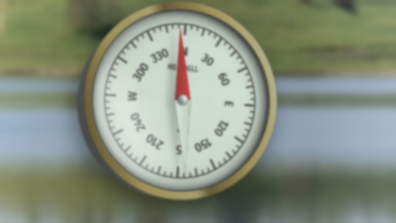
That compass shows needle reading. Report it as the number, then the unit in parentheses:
355 (°)
